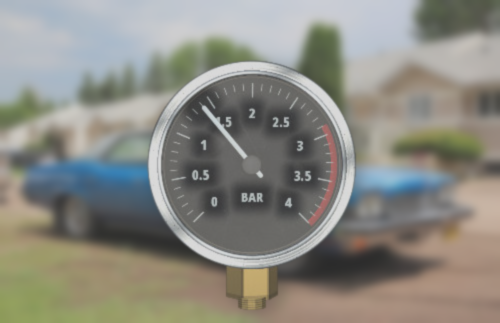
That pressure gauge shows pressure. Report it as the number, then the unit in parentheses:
1.4 (bar)
